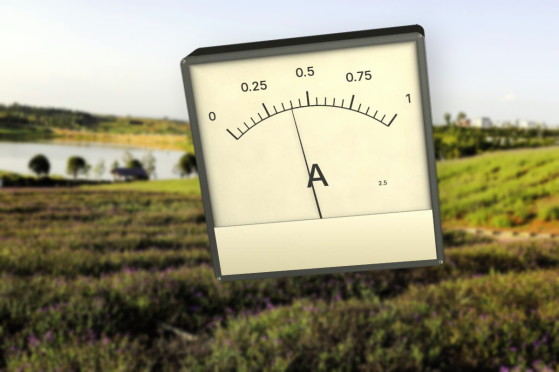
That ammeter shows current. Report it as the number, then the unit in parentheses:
0.4 (A)
